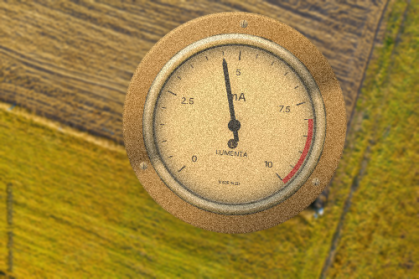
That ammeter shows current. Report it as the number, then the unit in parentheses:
4.5 (mA)
